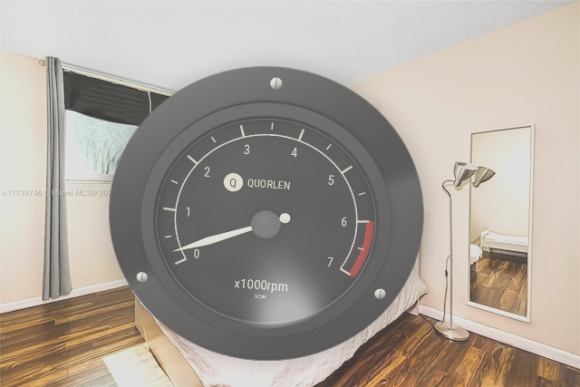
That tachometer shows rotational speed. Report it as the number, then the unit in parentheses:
250 (rpm)
